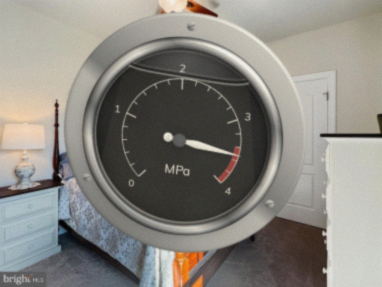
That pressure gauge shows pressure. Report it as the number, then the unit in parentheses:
3.5 (MPa)
